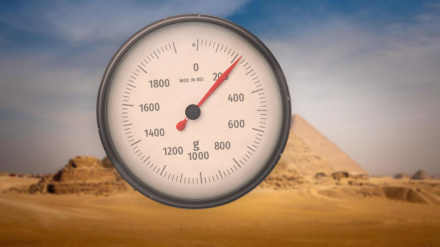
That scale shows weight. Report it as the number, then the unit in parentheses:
220 (g)
